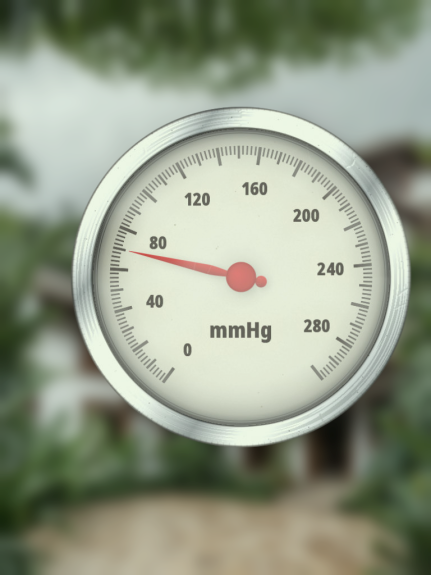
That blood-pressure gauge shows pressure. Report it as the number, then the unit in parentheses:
70 (mmHg)
